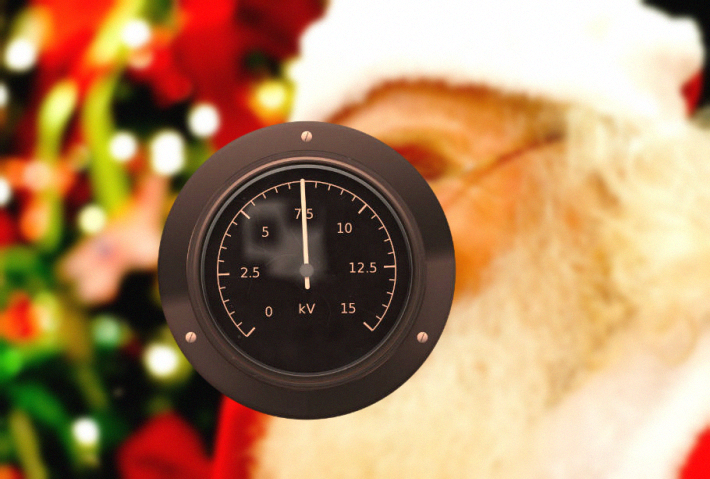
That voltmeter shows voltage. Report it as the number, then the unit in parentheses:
7.5 (kV)
